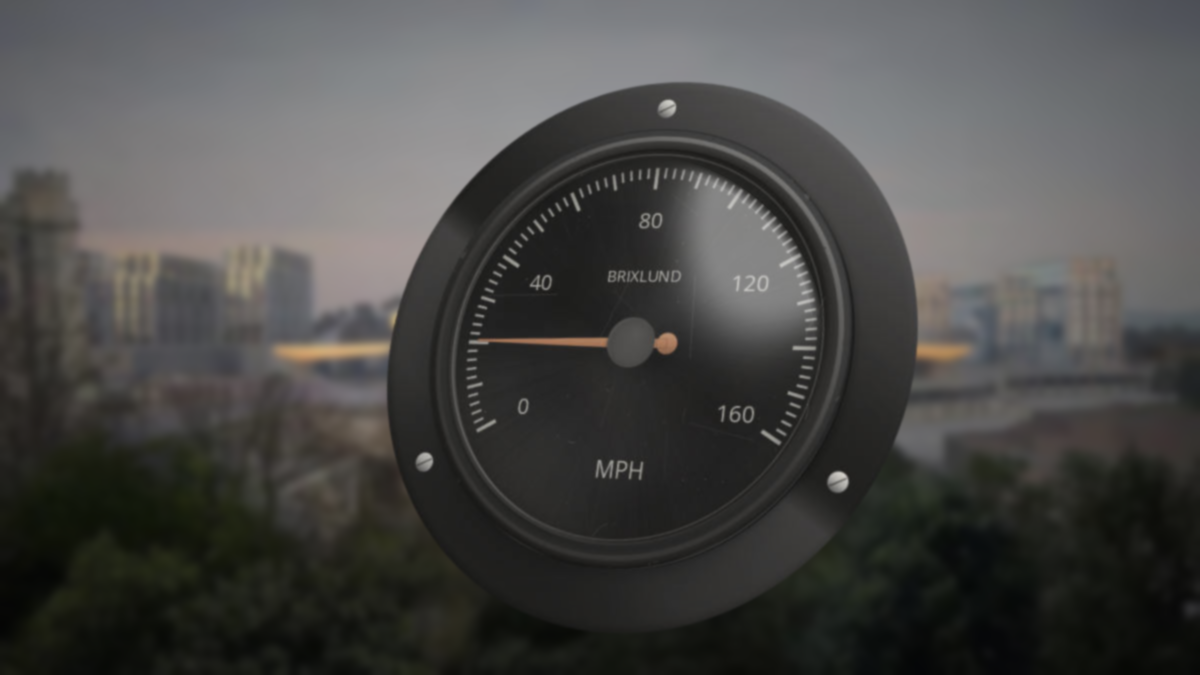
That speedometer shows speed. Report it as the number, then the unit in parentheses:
20 (mph)
